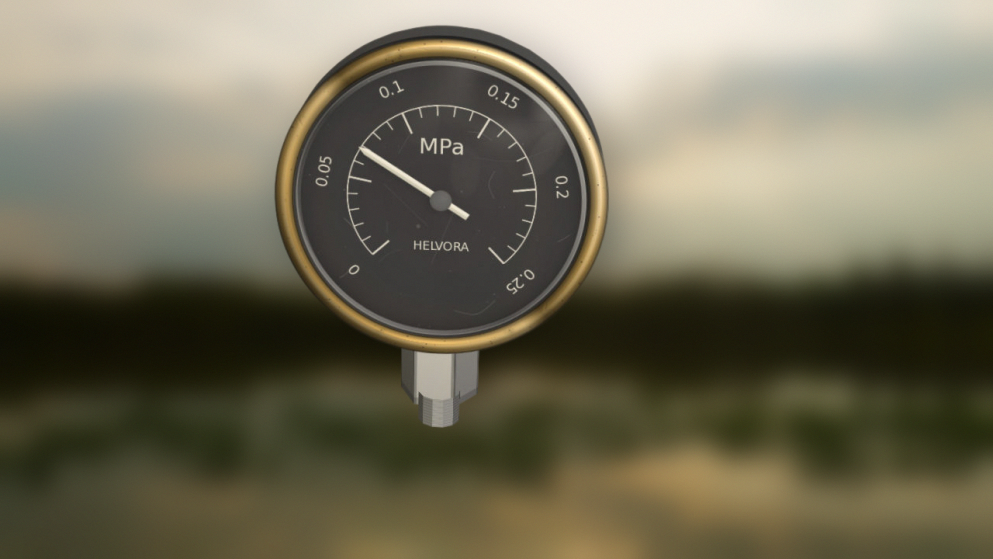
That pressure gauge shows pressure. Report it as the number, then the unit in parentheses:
0.07 (MPa)
